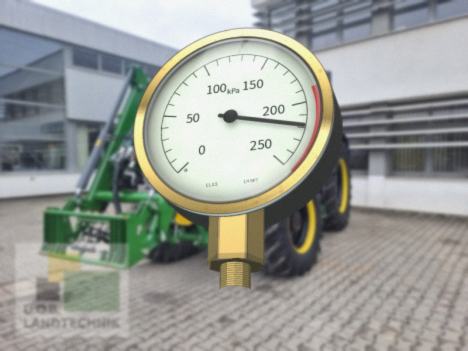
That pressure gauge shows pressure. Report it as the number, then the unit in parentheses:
220 (kPa)
